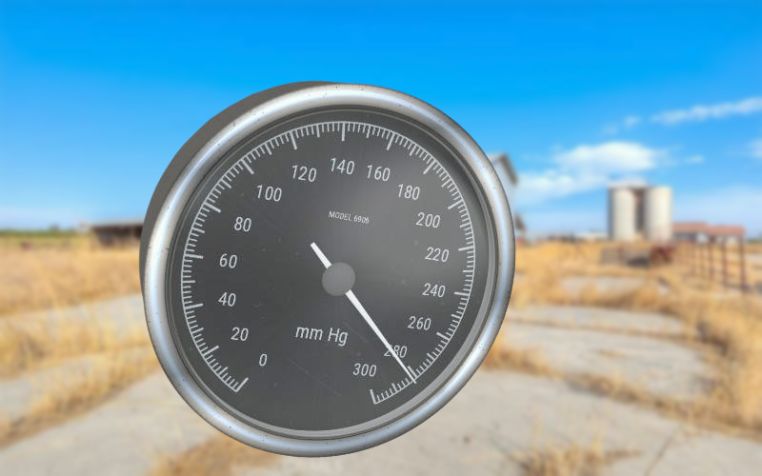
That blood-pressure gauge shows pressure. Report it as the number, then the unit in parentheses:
282 (mmHg)
